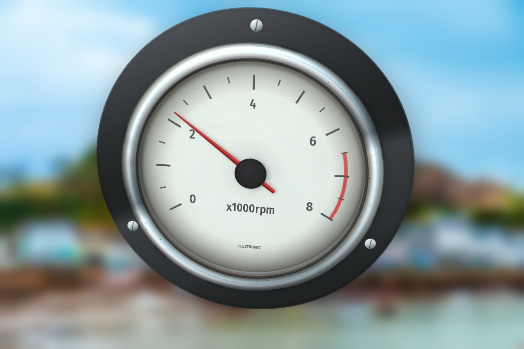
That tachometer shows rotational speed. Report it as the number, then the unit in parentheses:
2250 (rpm)
